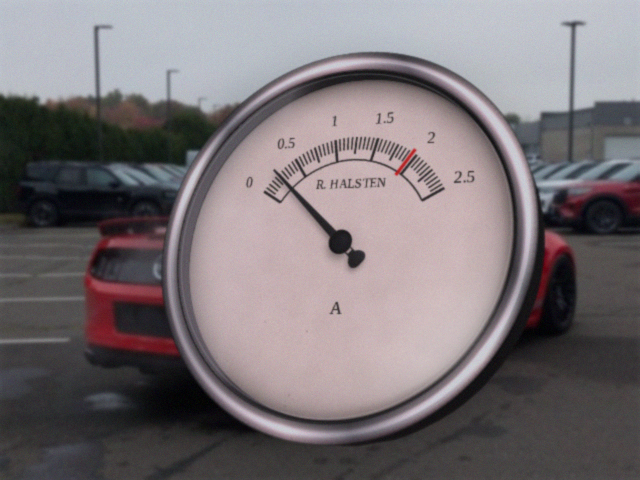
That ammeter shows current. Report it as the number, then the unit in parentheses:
0.25 (A)
